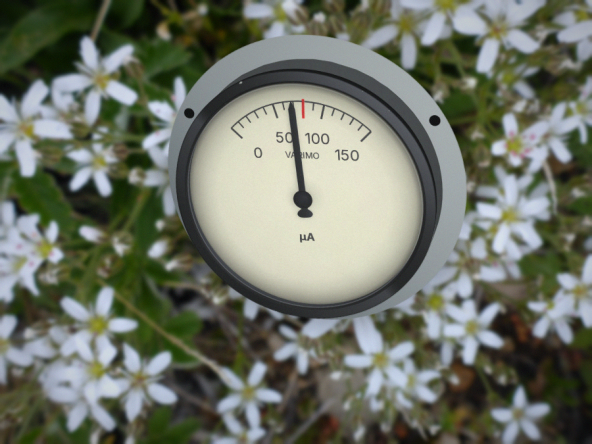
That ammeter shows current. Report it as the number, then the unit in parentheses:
70 (µA)
